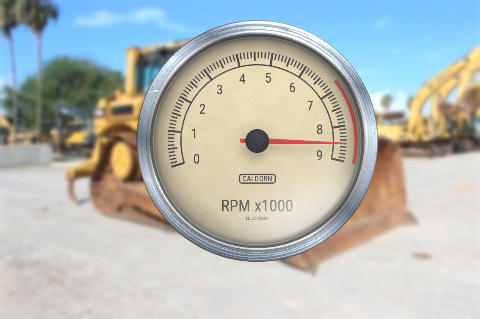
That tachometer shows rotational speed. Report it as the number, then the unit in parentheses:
8500 (rpm)
